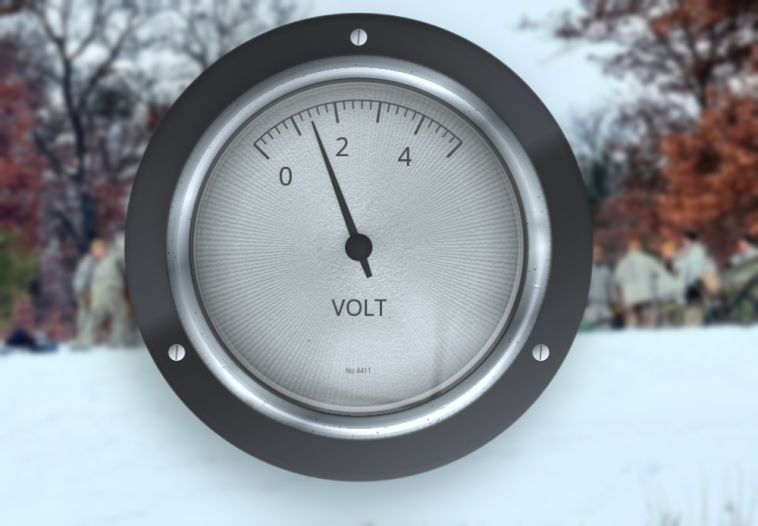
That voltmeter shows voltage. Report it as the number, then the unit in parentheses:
1.4 (V)
